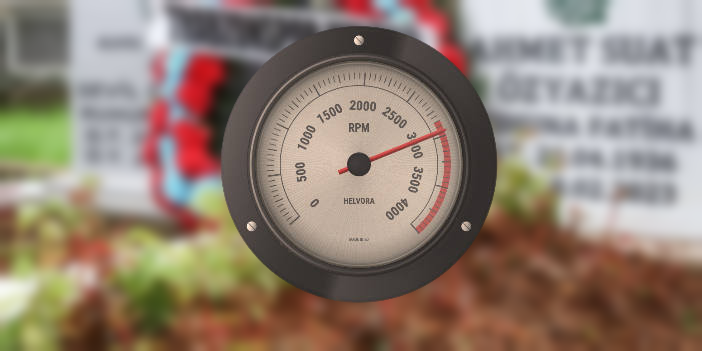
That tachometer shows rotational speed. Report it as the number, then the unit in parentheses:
2950 (rpm)
